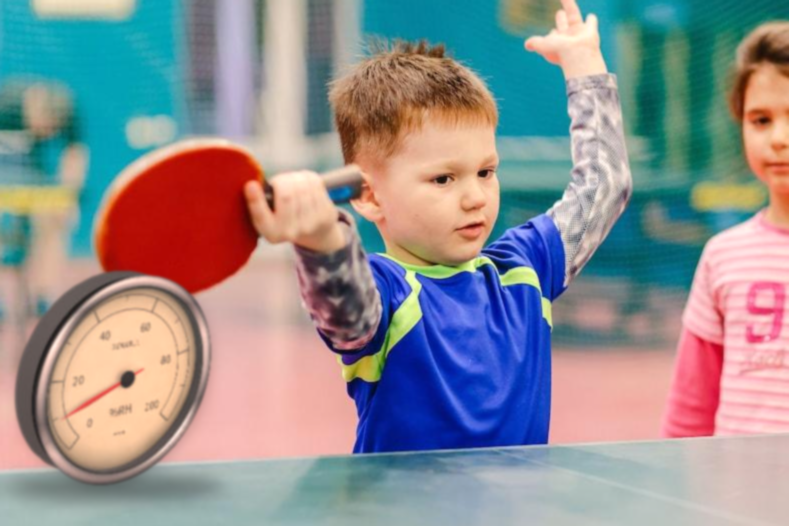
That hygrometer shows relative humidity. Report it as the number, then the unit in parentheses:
10 (%)
